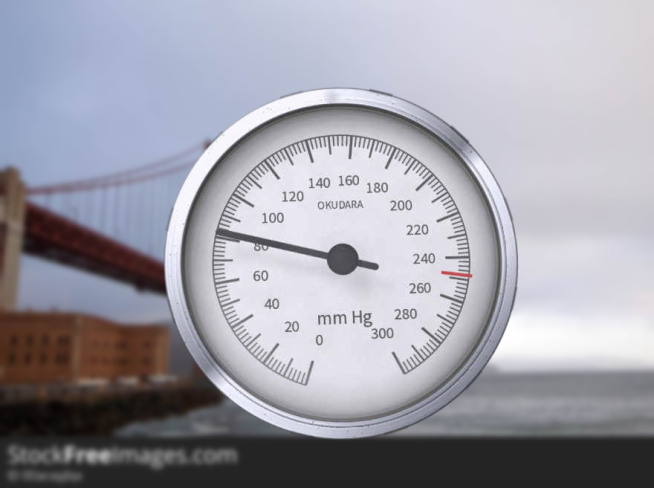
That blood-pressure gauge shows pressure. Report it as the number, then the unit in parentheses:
82 (mmHg)
